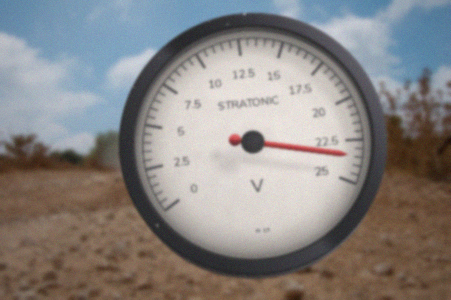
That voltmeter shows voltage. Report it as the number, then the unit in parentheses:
23.5 (V)
